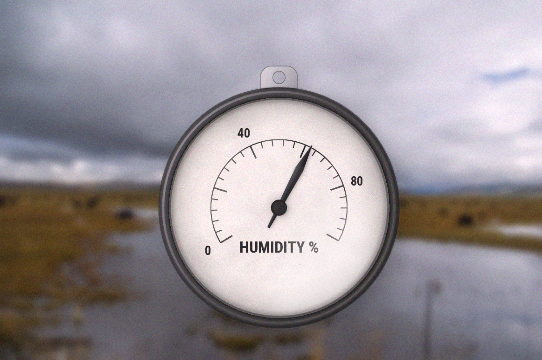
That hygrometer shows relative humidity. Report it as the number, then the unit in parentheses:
62 (%)
